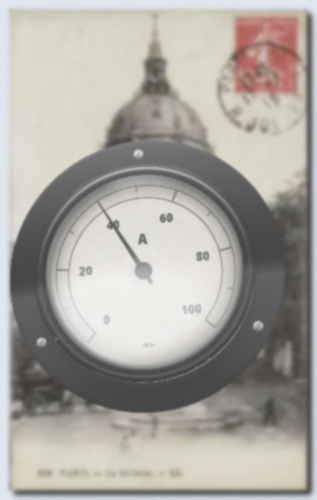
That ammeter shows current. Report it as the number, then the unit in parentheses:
40 (A)
